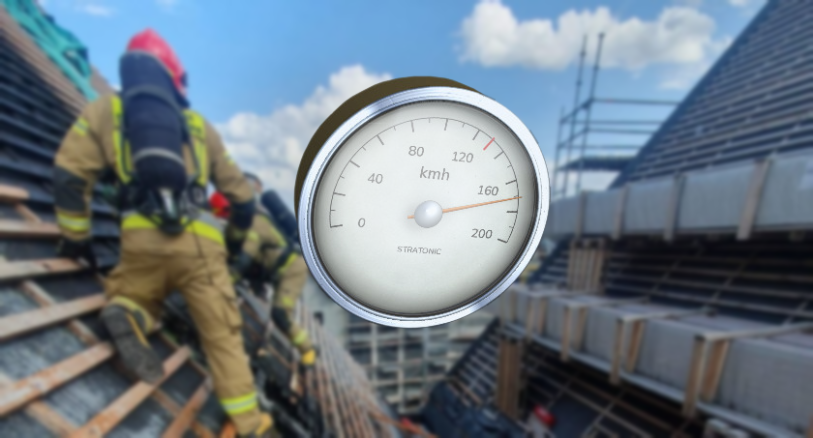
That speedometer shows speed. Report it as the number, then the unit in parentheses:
170 (km/h)
